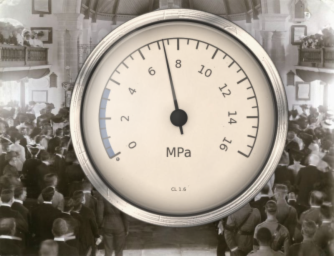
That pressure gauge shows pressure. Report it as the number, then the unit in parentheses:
7.25 (MPa)
